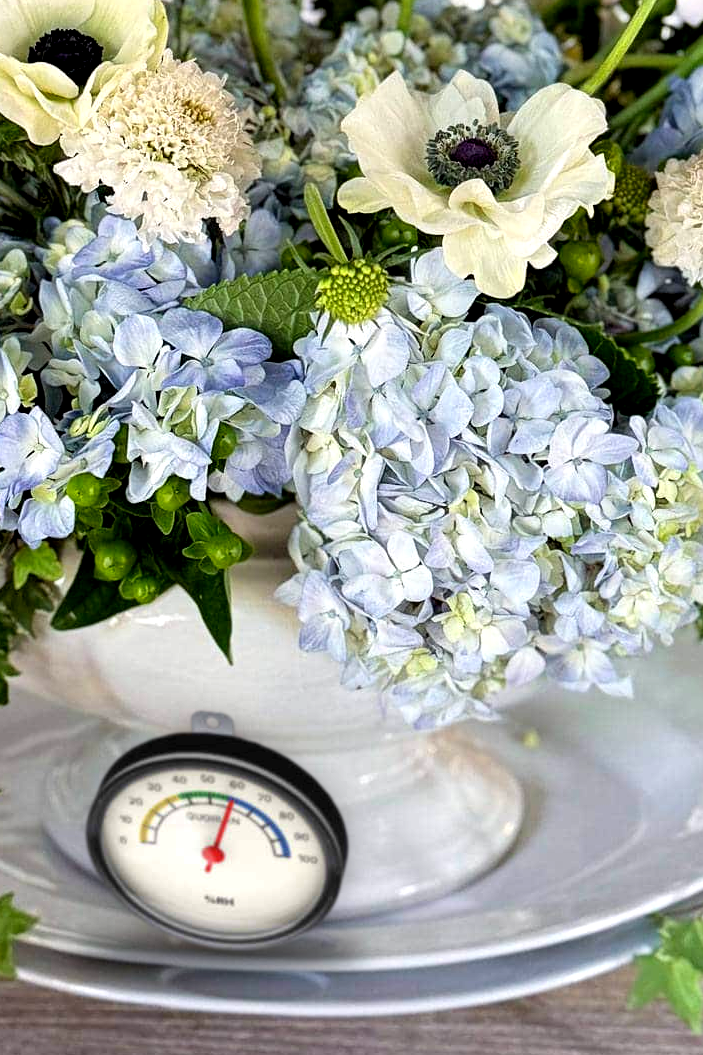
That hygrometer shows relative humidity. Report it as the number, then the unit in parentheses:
60 (%)
